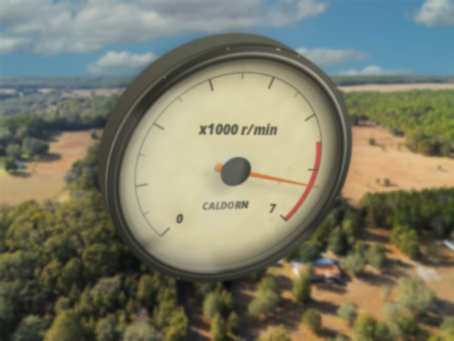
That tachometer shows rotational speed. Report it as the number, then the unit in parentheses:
6250 (rpm)
